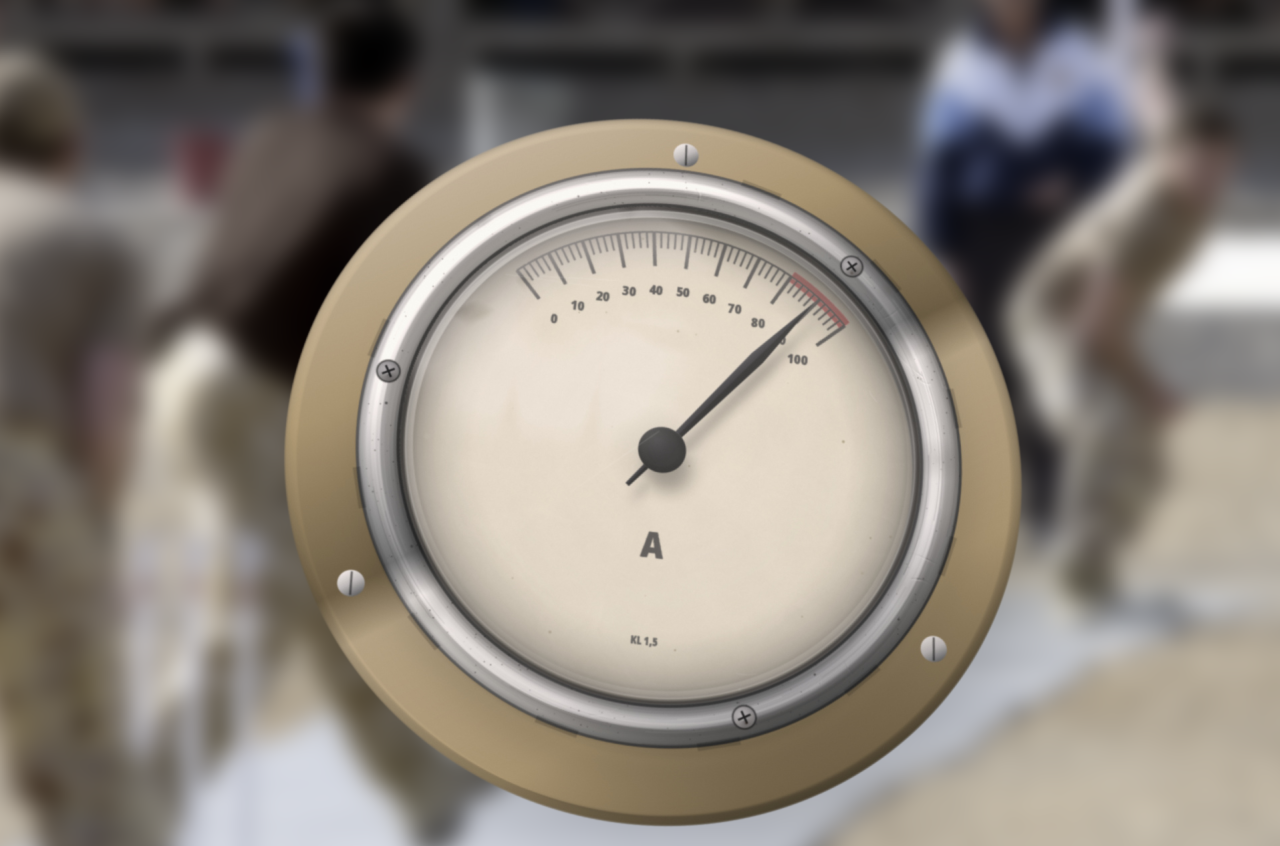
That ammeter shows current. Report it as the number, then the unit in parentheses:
90 (A)
